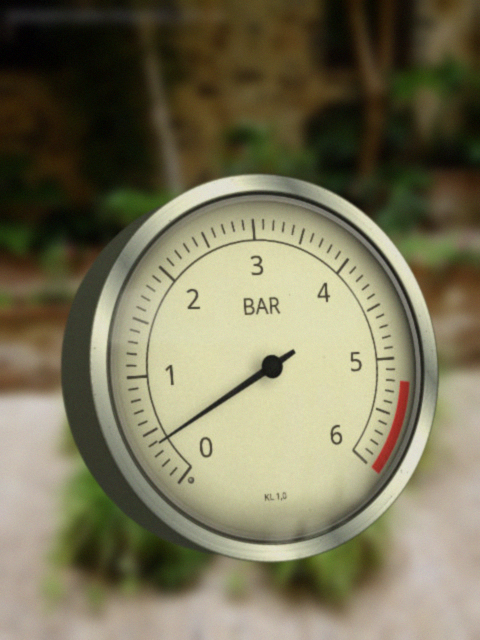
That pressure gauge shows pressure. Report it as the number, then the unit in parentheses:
0.4 (bar)
